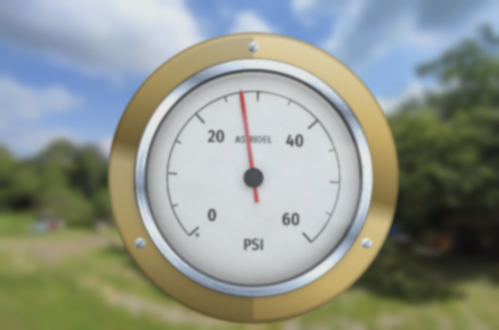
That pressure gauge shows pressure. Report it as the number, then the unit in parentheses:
27.5 (psi)
